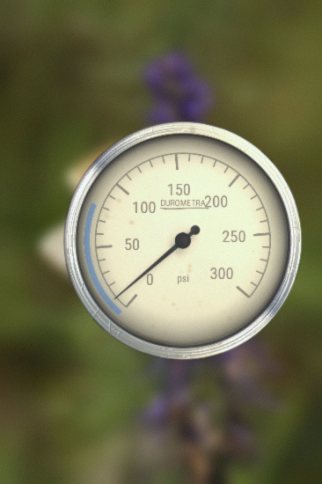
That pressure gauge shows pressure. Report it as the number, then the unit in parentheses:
10 (psi)
